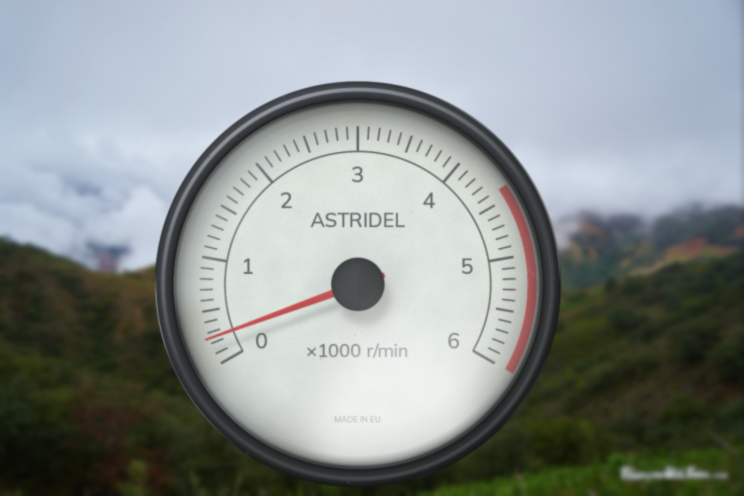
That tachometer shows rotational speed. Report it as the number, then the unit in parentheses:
250 (rpm)
